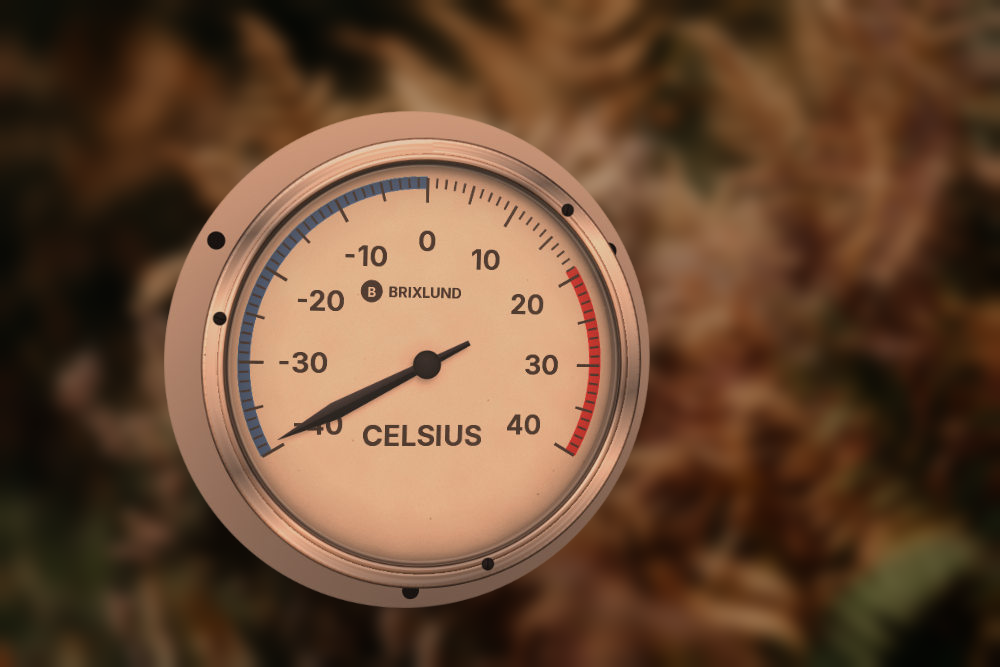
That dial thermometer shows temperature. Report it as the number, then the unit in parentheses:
-39 (°C)
